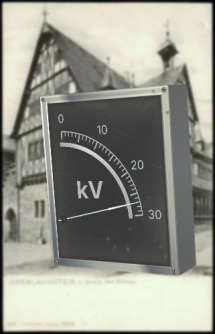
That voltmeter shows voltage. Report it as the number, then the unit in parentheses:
27 (kV)
